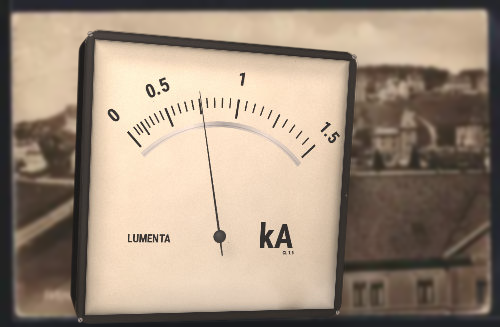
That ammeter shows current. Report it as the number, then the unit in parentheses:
0.75 (kA)
